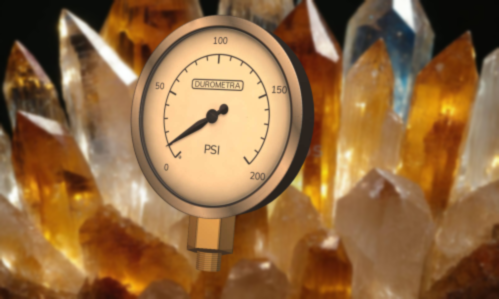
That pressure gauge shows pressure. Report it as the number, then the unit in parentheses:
10 (psi)
